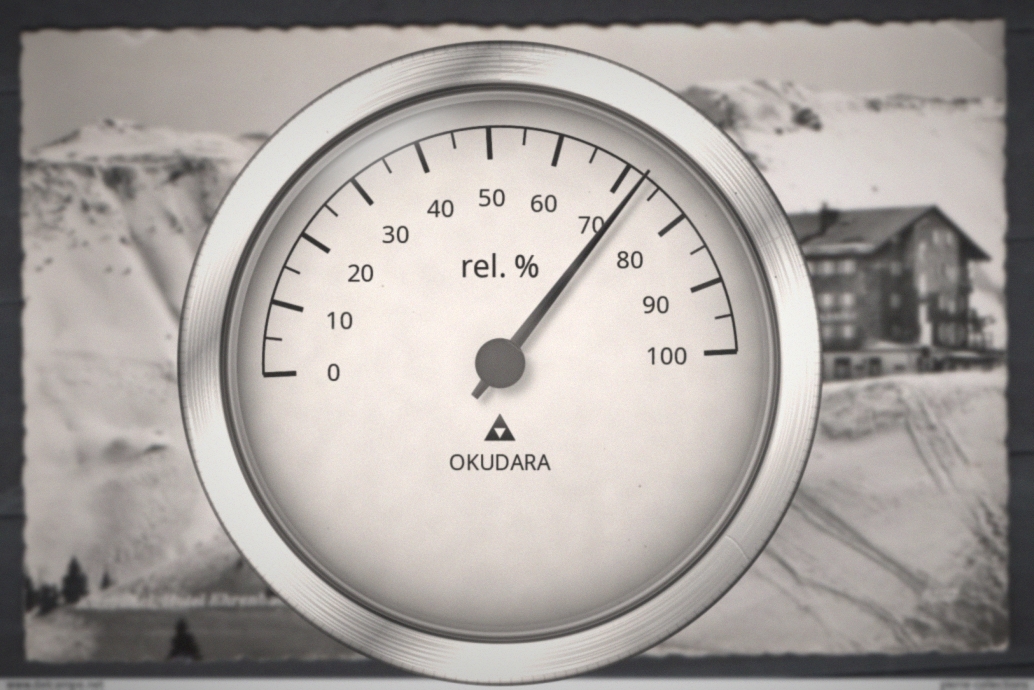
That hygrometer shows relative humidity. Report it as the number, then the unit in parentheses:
72.5 (%)
